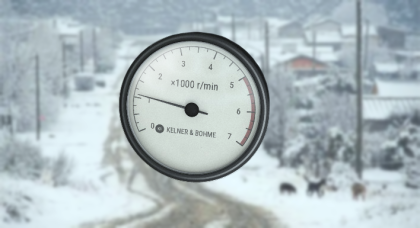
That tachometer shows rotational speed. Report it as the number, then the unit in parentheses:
1125 (rpm)
